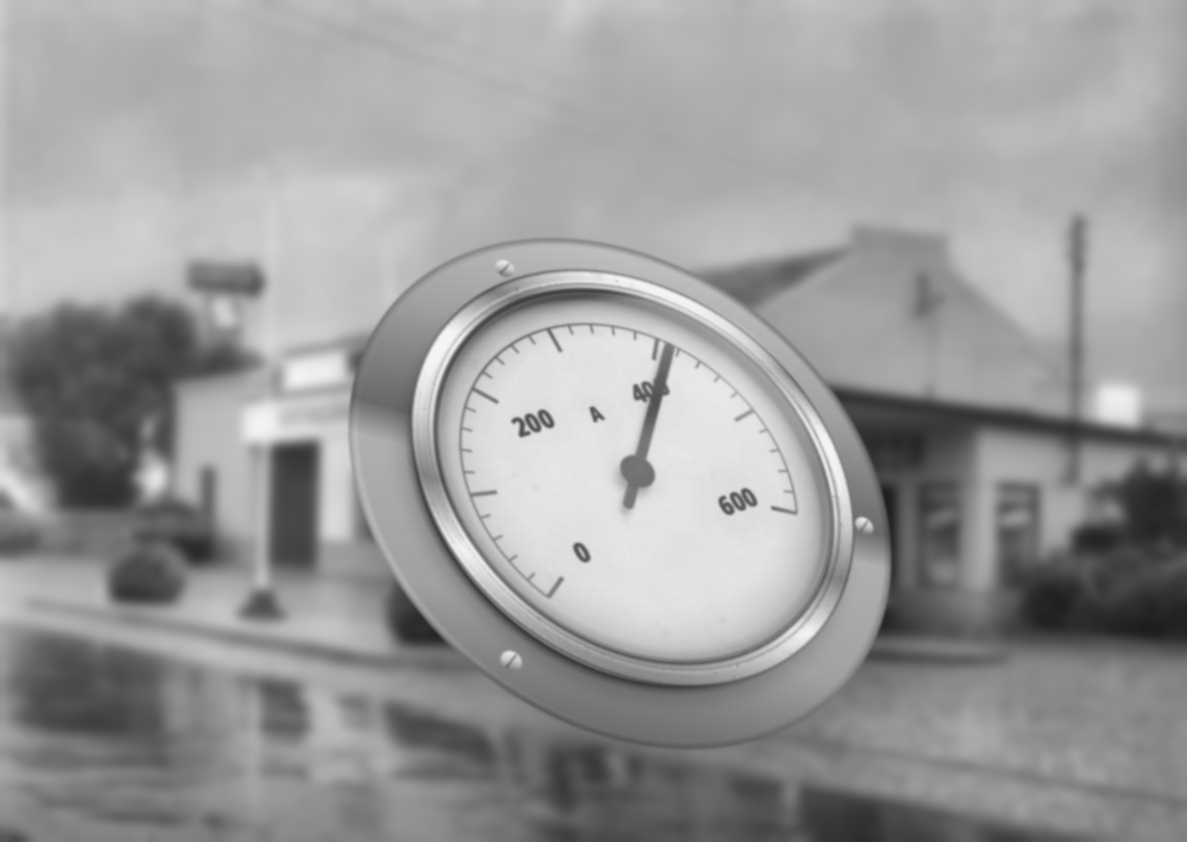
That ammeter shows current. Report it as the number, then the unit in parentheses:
410 (A)
